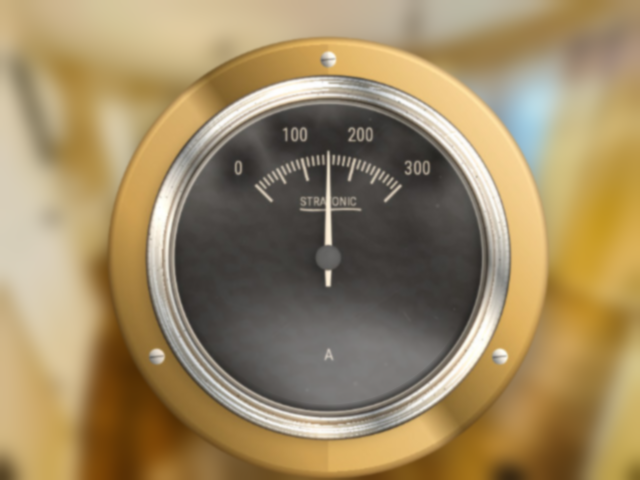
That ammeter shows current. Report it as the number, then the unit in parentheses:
150 (A)
